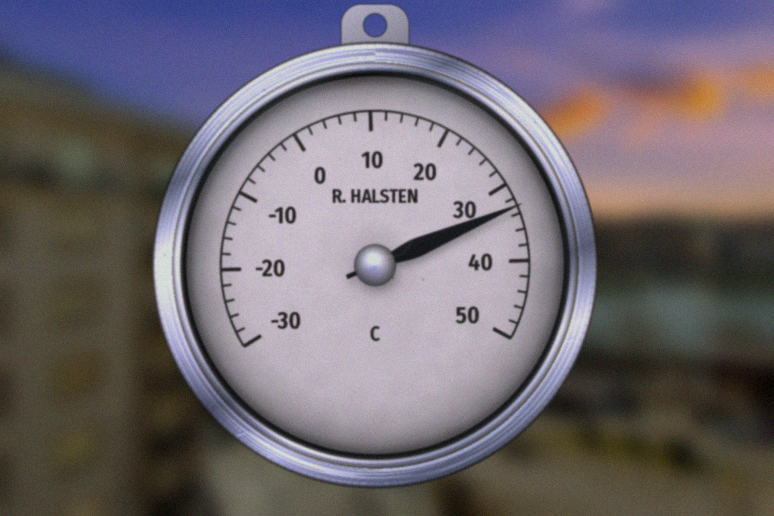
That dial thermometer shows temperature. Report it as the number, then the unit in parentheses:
33 (°C)
